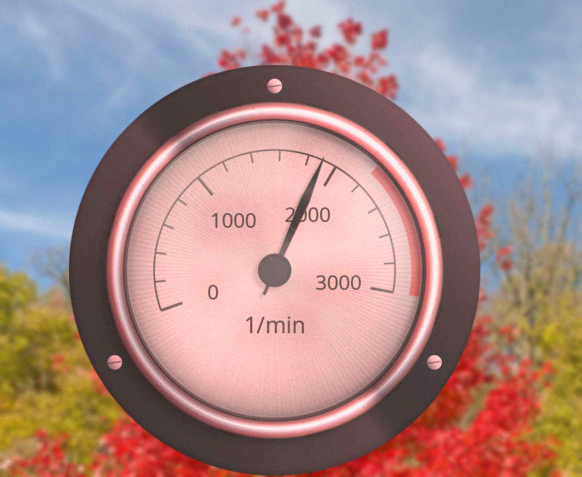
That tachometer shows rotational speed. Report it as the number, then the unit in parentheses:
1900 (rpm)
